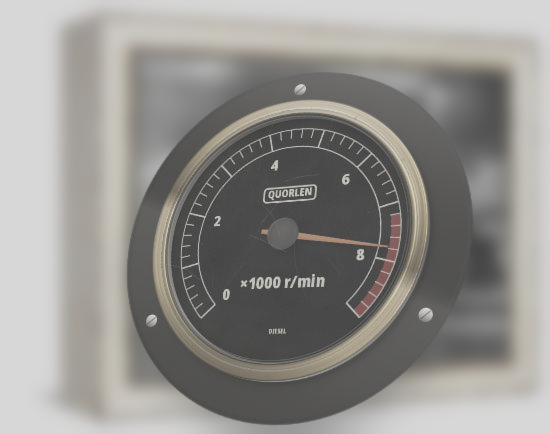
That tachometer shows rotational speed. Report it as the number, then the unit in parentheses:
7800 (rpm)
